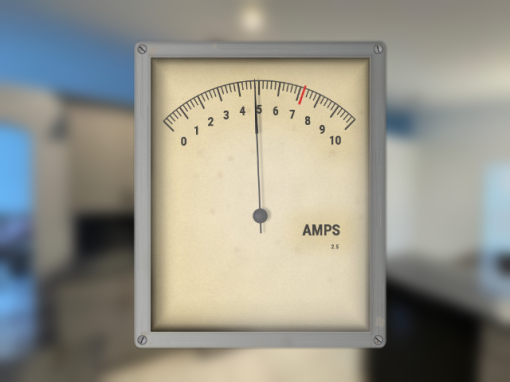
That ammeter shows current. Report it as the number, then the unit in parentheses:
4.8 (A)
